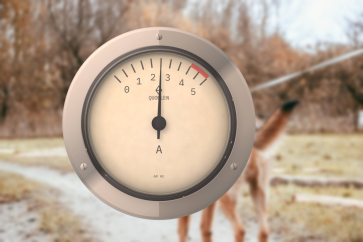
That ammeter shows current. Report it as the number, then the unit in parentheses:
2.5 (A)
